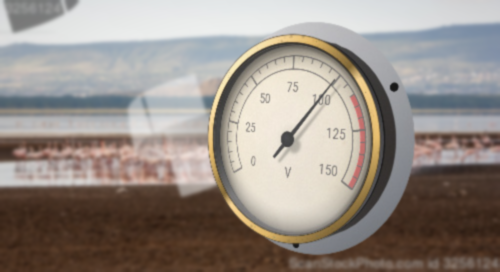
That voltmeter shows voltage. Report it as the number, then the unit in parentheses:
100 (V)
